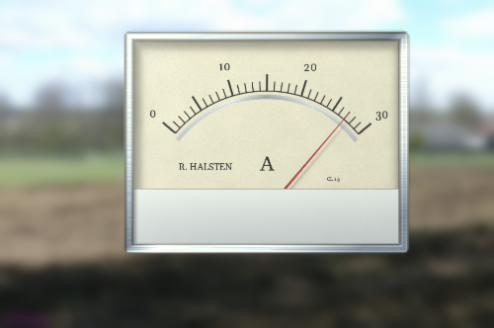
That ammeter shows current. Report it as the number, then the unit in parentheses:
27 (A)
